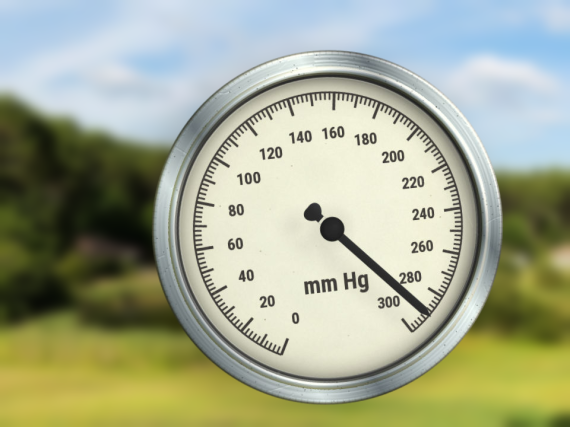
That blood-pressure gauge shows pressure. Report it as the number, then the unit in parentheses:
290 (mmHg)
